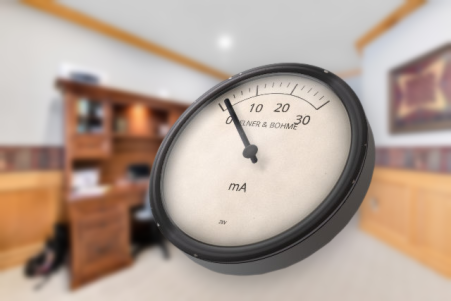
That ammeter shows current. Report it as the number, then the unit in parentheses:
2 (mA)
